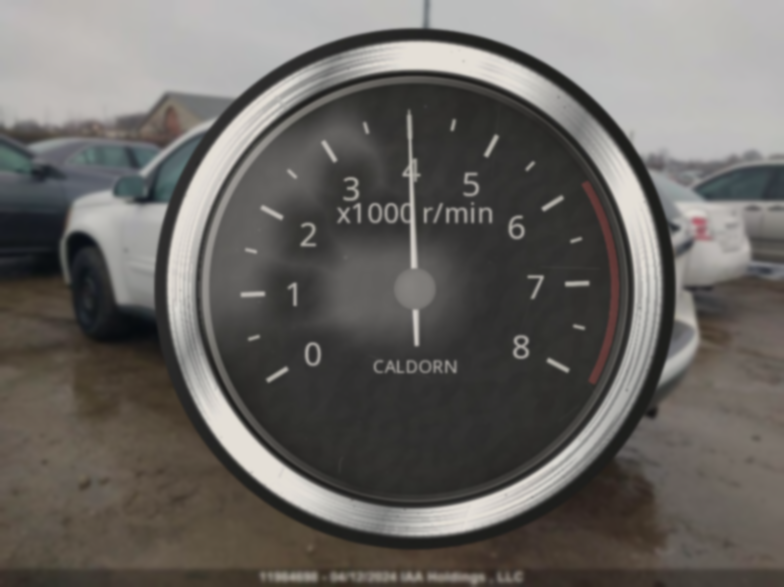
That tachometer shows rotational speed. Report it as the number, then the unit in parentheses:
4000 (rpm)
